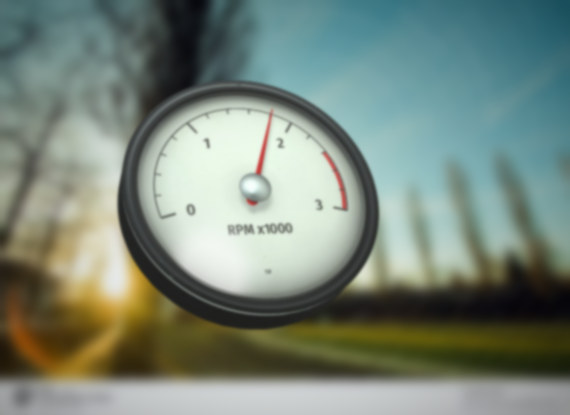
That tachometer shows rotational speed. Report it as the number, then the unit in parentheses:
1800 (rpm)
